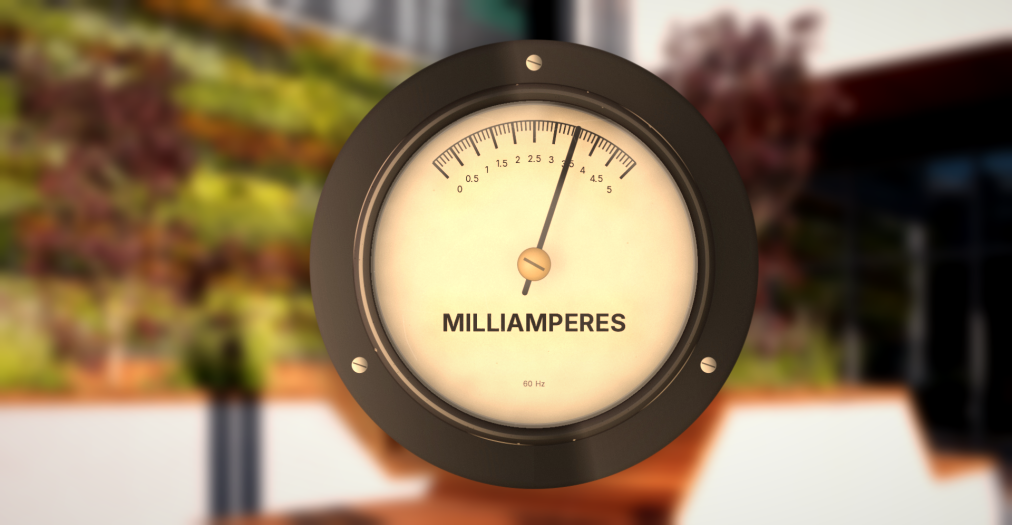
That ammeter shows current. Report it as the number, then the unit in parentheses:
3.5 (mA)
